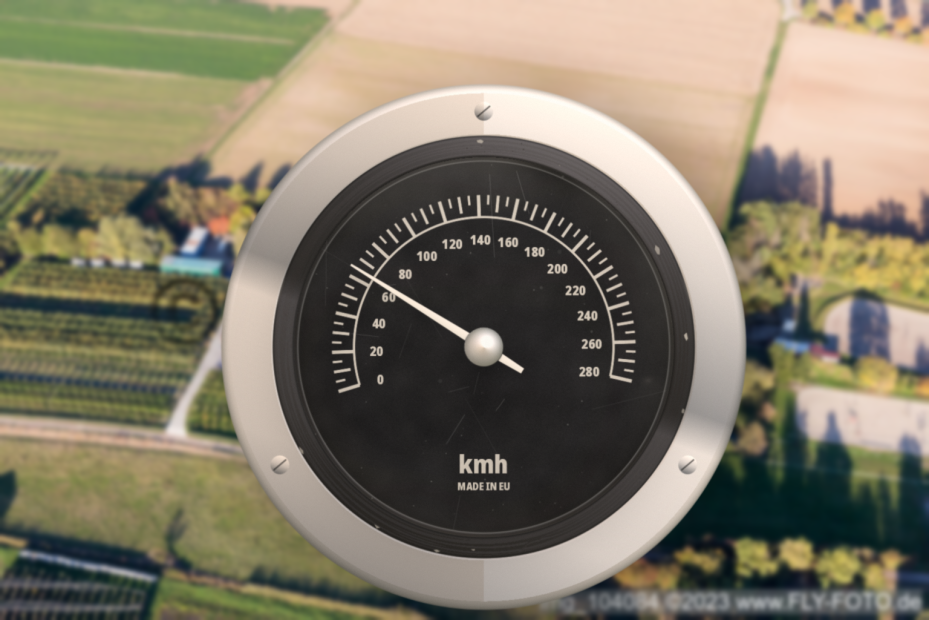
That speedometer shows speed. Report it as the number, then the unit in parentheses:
65 (km/h)
